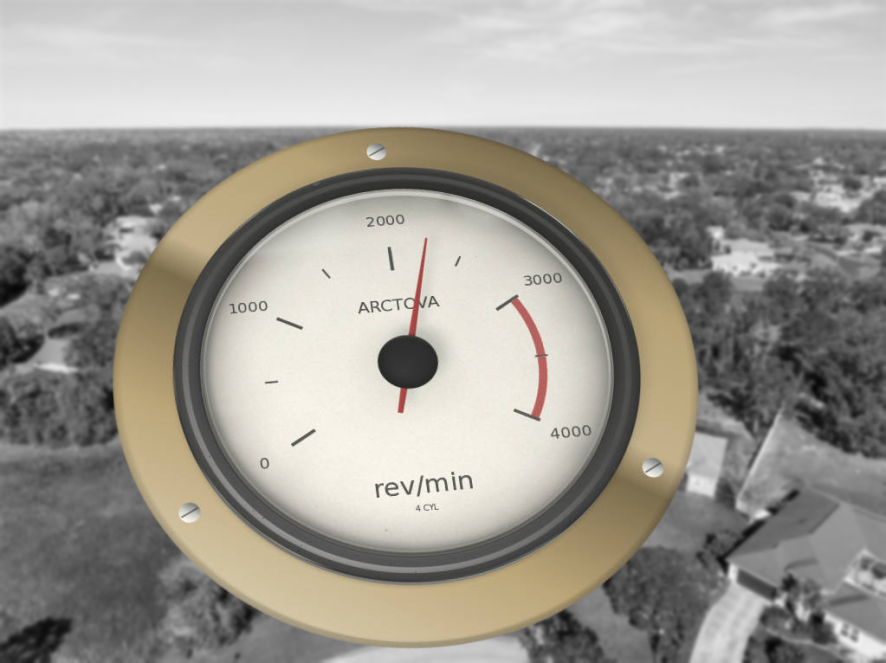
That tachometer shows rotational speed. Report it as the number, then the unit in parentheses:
2250 (rpm)
